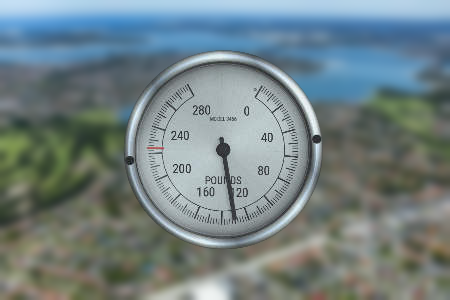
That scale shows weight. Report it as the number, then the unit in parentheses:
130 (lb)
